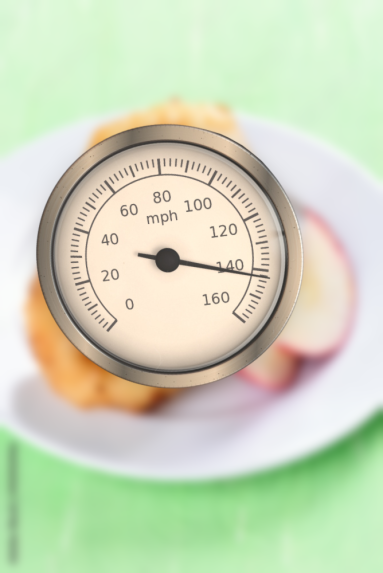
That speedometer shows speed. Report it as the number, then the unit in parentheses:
142 (mph)
